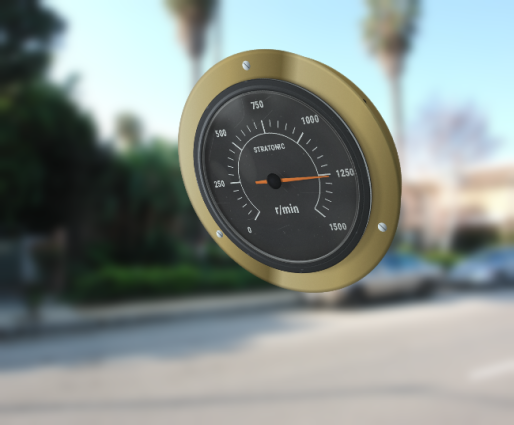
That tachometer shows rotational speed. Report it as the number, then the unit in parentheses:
1250 (rpm)
